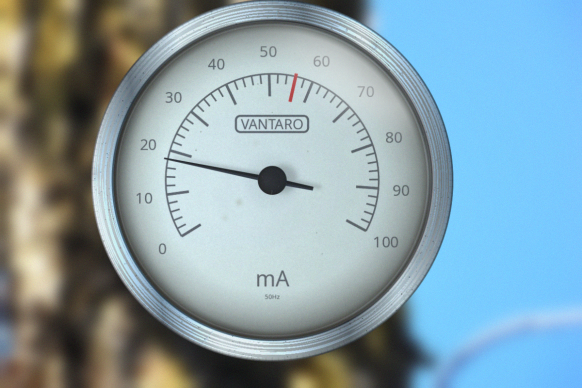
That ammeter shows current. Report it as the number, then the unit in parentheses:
18 (mA)
